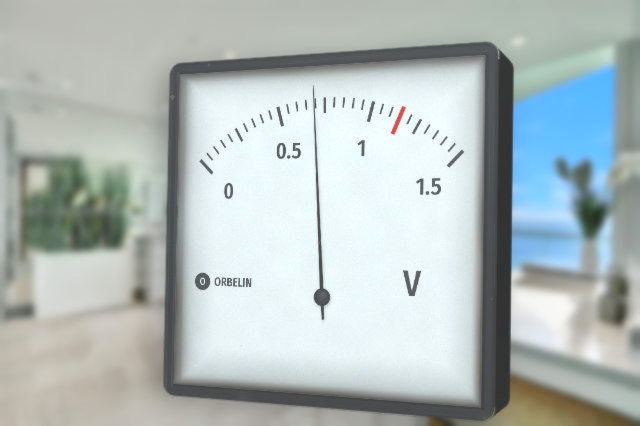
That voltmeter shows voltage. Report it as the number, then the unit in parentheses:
0.7 (V)
